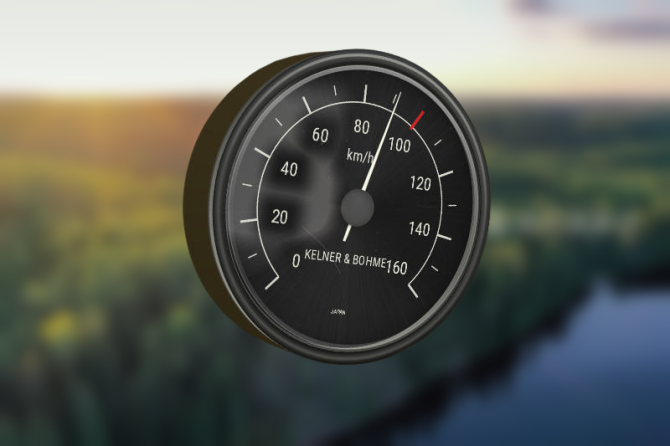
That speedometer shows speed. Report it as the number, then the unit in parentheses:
90 (km/h)
